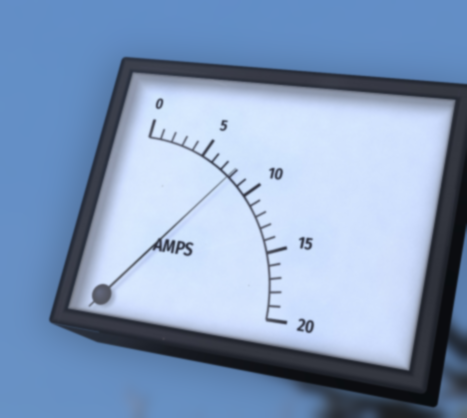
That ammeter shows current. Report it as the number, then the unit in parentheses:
8 (A)
